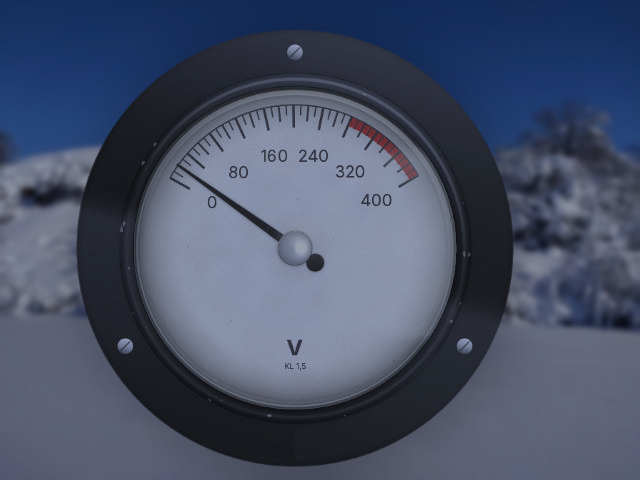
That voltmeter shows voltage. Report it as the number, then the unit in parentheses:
20 (V)
